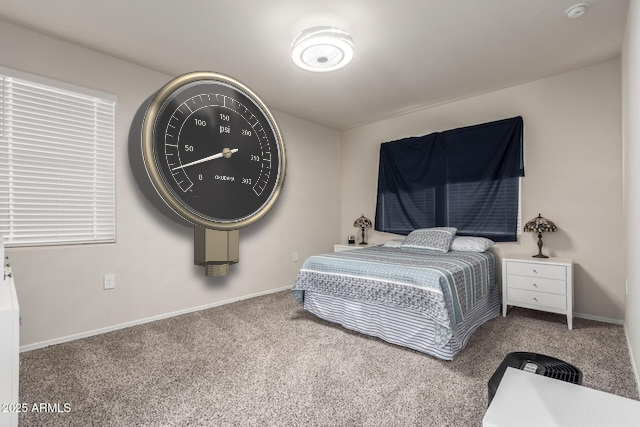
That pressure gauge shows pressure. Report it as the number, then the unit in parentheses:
25 (psi)
